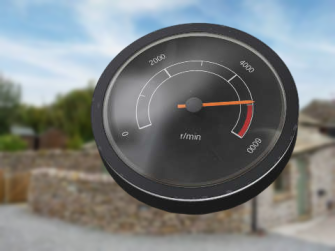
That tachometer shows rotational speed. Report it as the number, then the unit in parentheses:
5000 (rpm)
